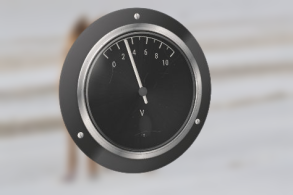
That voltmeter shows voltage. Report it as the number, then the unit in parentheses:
3 (V)
